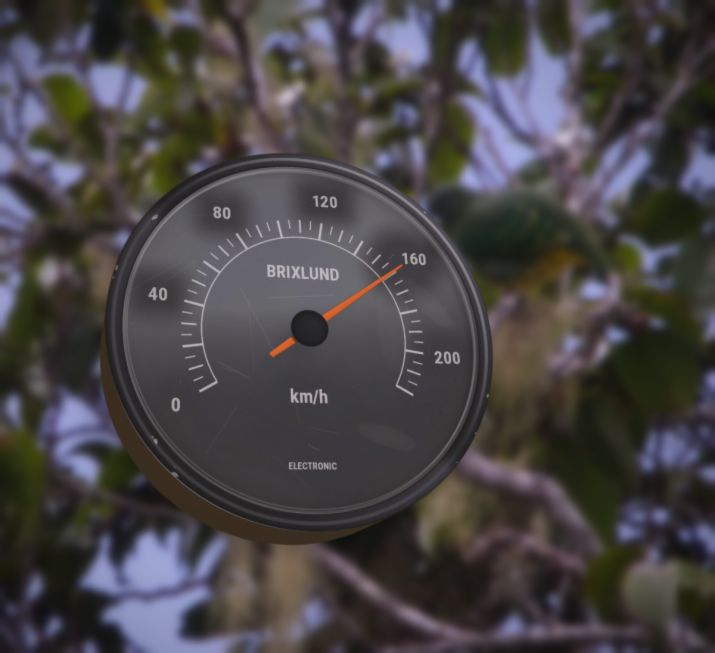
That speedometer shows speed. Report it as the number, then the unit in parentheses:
160 (km/h)
